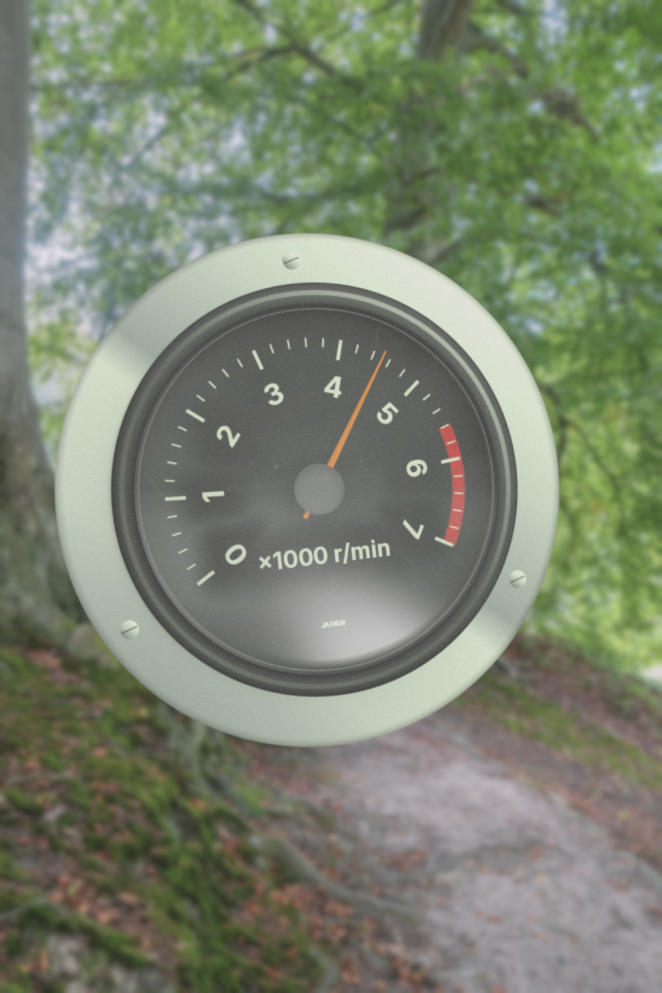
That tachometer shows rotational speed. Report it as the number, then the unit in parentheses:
4500 (rpm)
